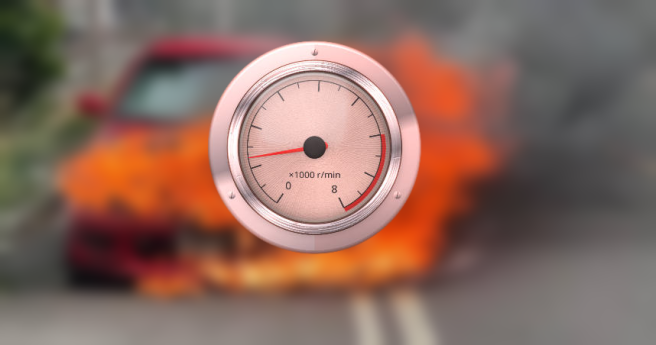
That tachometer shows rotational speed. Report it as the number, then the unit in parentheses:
1250 (rpm)
